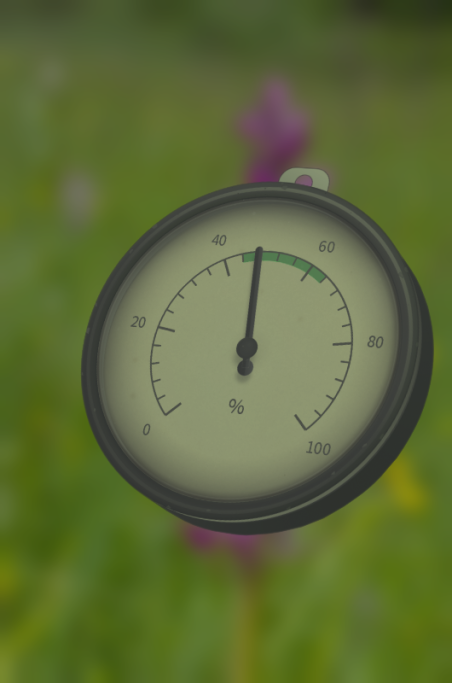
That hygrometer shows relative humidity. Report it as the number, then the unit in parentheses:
48 (%)
